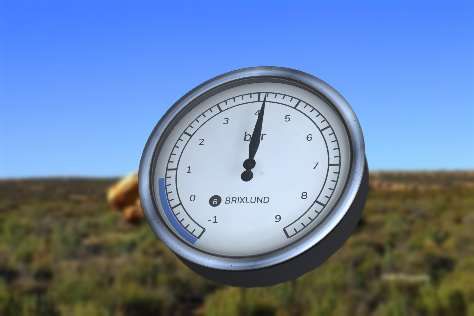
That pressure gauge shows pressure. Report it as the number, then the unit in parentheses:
4.2 (bar)
